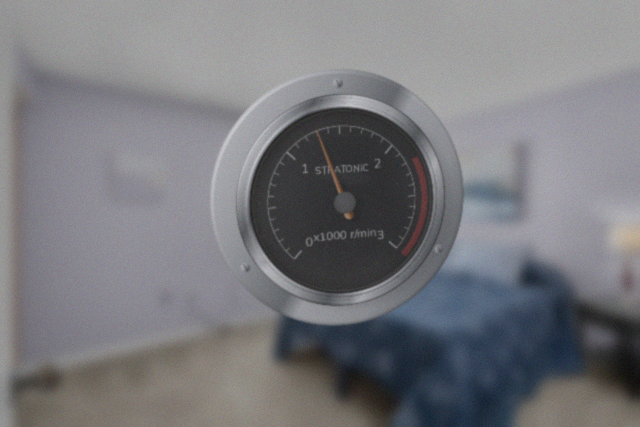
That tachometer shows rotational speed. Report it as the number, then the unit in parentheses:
1300 (rpm)
